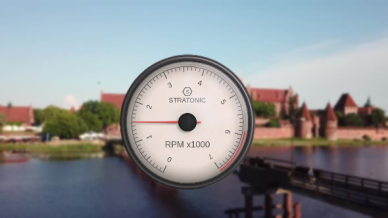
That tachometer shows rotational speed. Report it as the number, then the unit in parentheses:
1500 (rpm)
